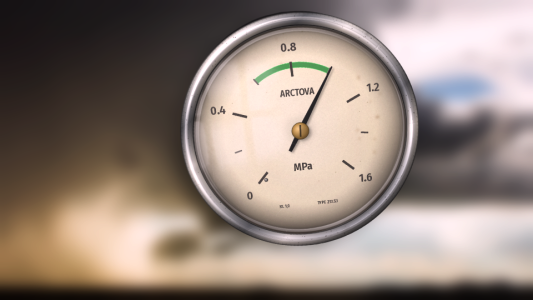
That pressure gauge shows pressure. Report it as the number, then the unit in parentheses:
1 (MPa)
